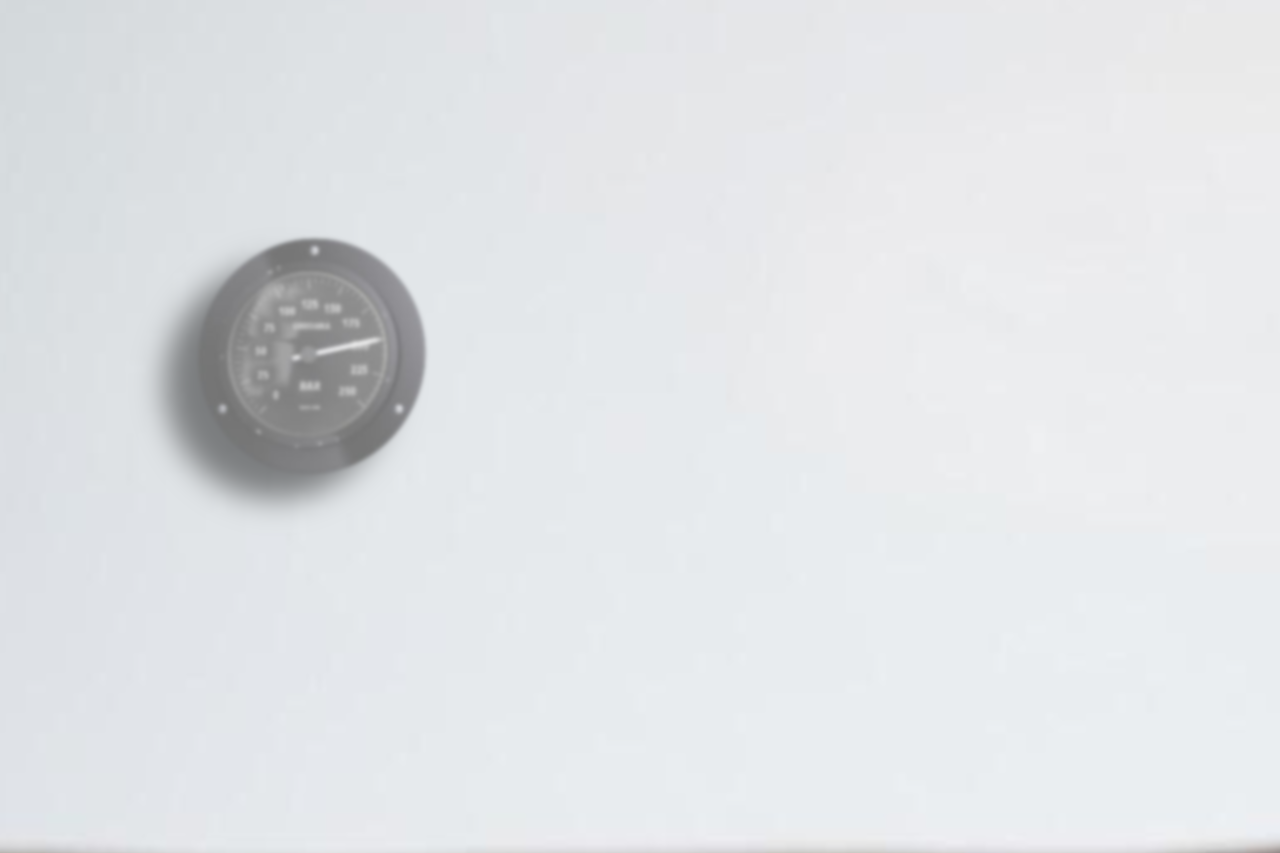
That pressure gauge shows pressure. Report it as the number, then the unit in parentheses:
200 (bar)
